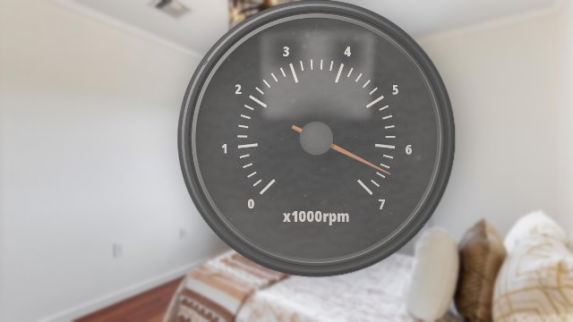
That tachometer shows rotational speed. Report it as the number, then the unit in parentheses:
6500 (rpm)
